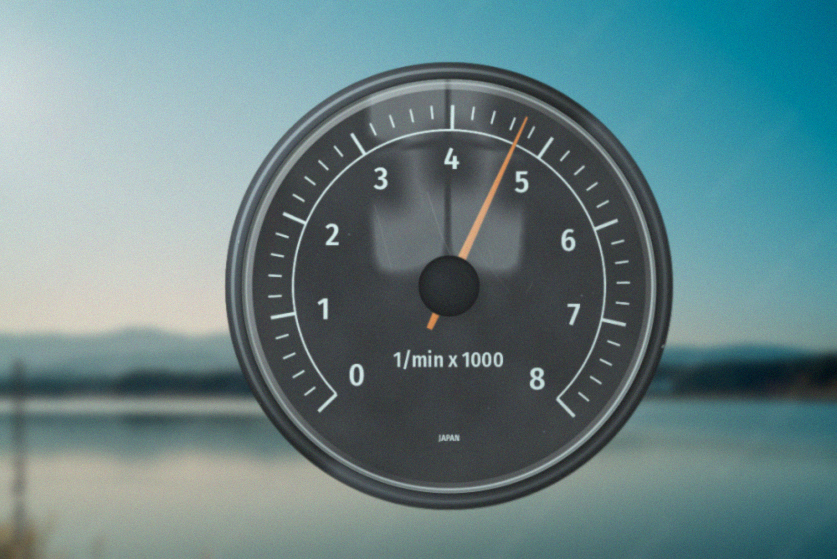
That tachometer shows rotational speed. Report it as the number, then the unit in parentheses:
4700 (rpm)
